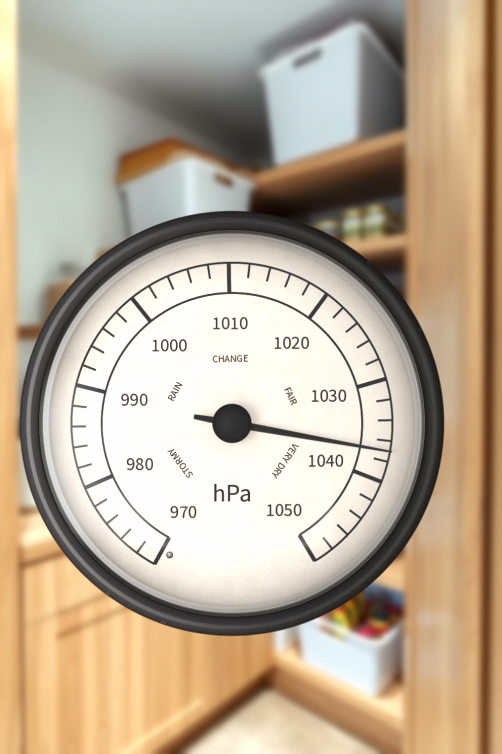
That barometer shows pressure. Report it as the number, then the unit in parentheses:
1037 (hPa)
